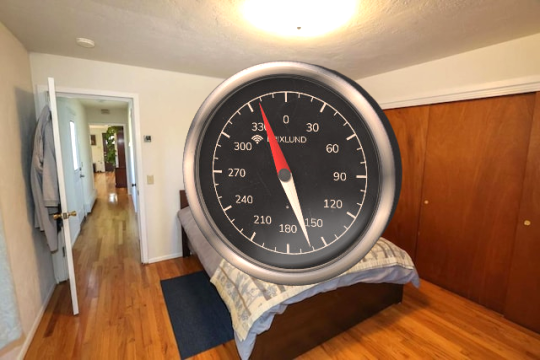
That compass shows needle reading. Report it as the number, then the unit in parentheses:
340 (°)
